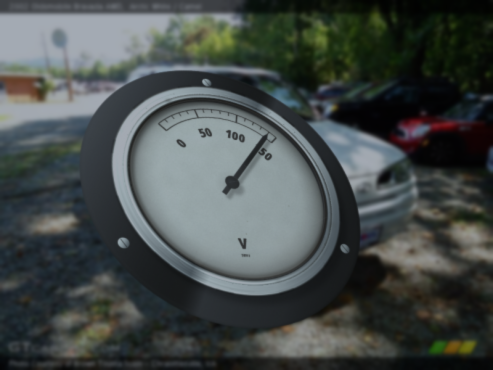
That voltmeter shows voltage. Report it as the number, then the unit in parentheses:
140 (V)
